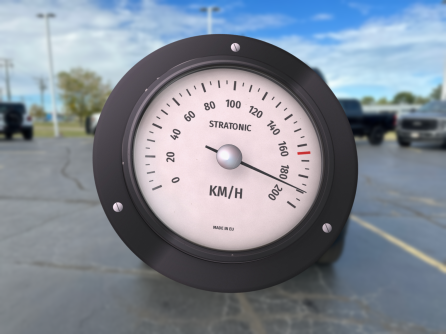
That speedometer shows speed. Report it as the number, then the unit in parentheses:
190 (km/h)
